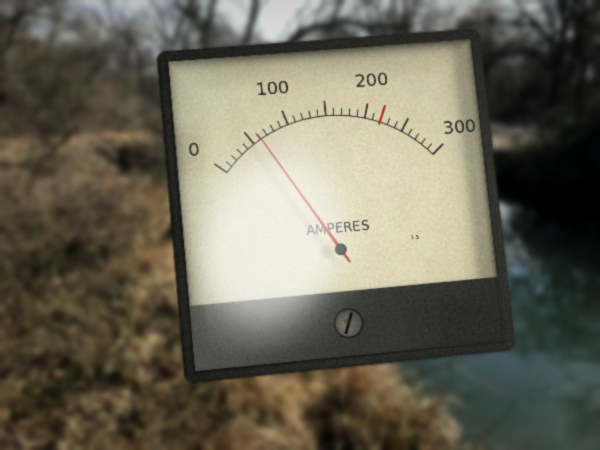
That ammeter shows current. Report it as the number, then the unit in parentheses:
60 (A)
